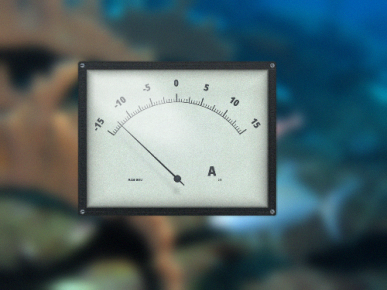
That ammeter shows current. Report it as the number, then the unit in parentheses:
-12.5 (A)
